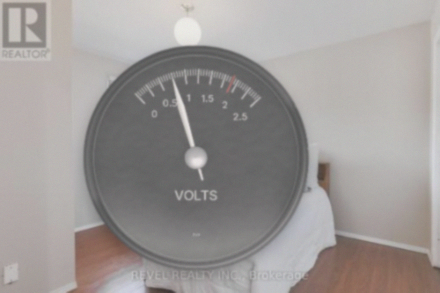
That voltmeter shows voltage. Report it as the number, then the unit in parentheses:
0.75 (V)
